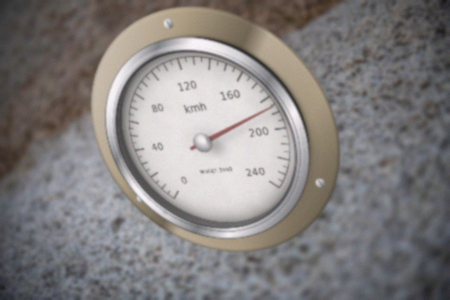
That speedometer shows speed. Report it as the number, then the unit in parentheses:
185 (km/h)
